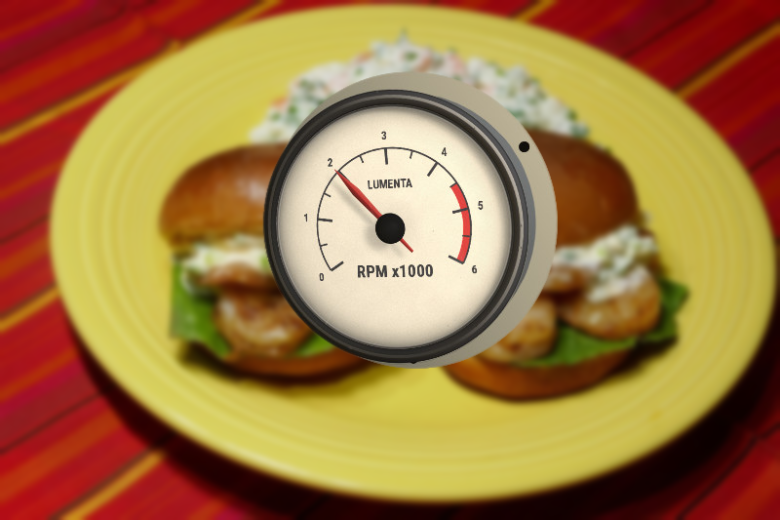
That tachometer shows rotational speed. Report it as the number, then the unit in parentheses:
2000 (rpm)
